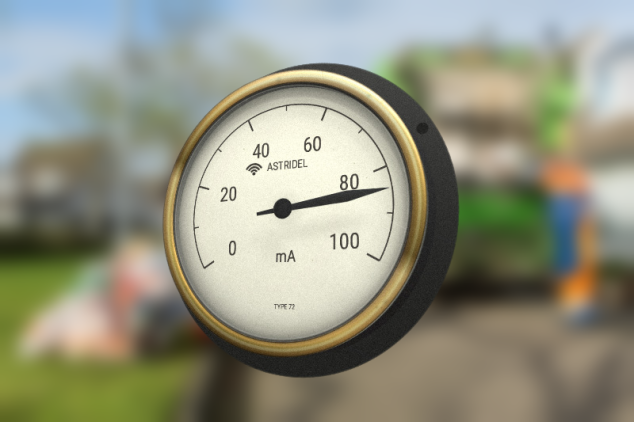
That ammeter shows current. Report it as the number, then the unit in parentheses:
85 (mA)
